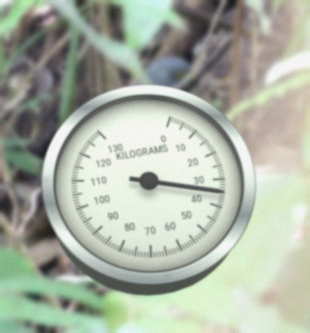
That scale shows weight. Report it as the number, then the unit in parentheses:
35 (kg)
